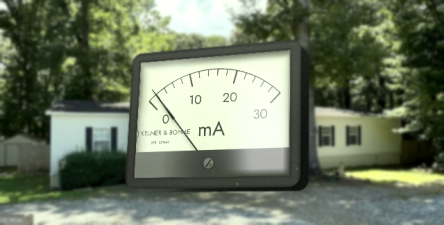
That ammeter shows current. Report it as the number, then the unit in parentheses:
2 (mA)
